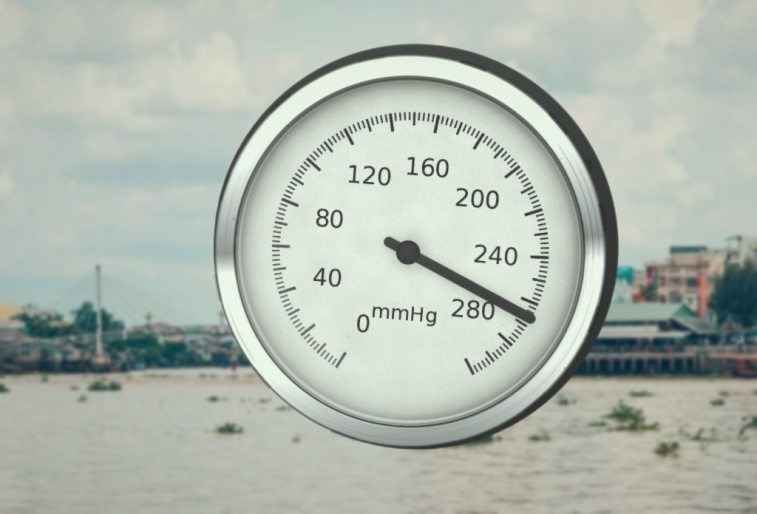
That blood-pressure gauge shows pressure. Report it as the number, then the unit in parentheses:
266 (mmHg)
